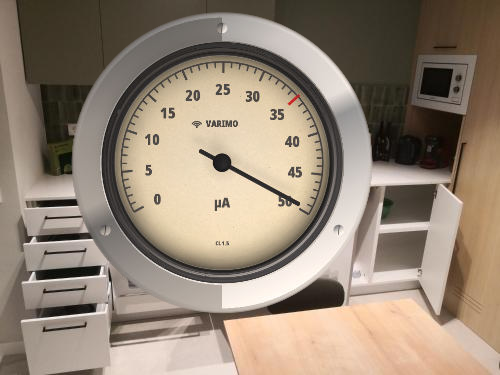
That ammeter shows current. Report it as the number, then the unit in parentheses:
49.5 (µA)
